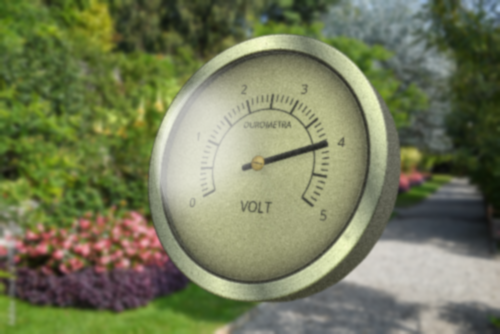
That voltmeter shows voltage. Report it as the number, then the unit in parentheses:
4 (V)
